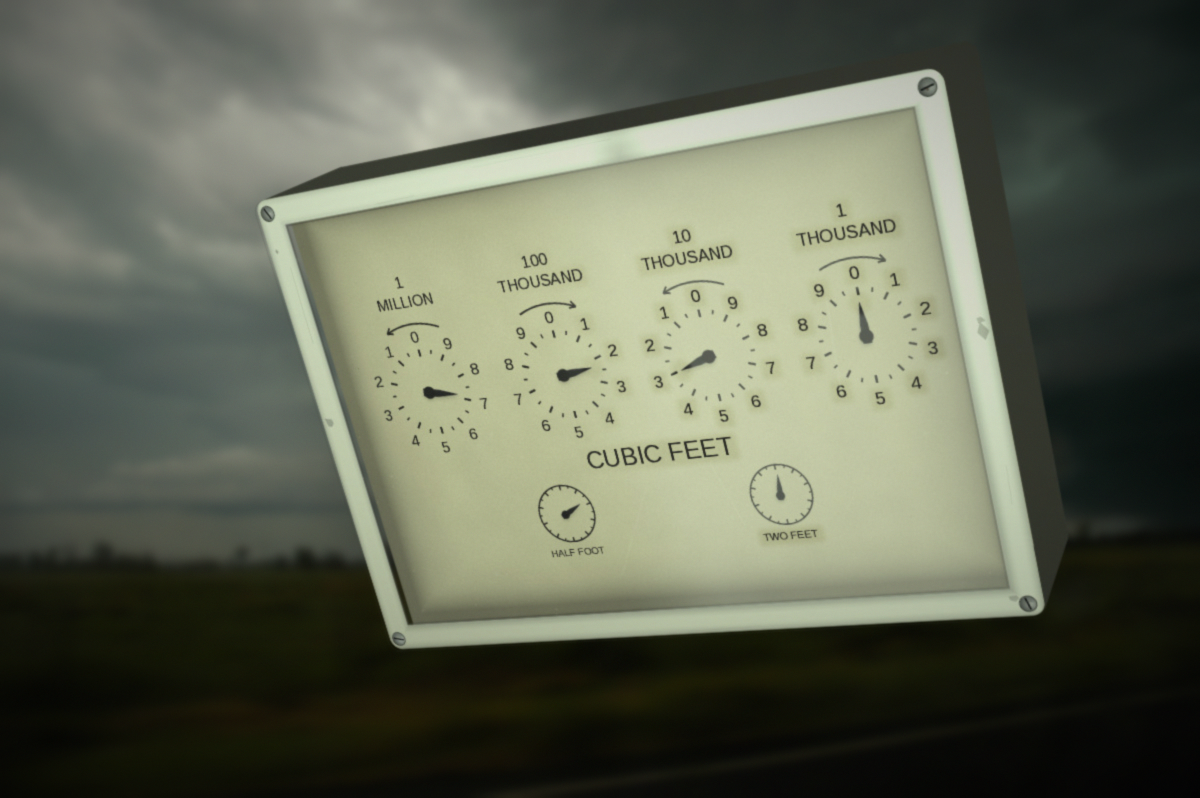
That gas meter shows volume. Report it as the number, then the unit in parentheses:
723000 (ft³)
